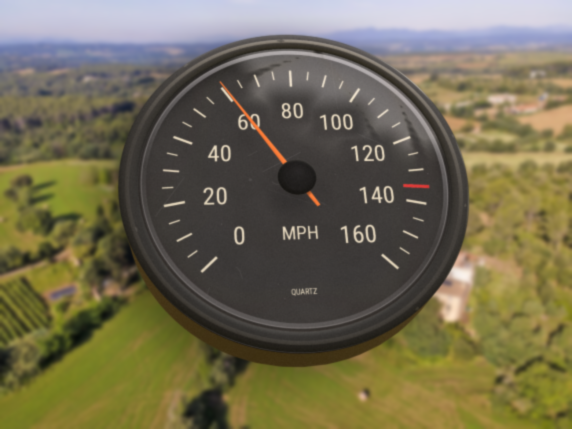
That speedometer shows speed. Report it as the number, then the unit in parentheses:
60 (mph)
